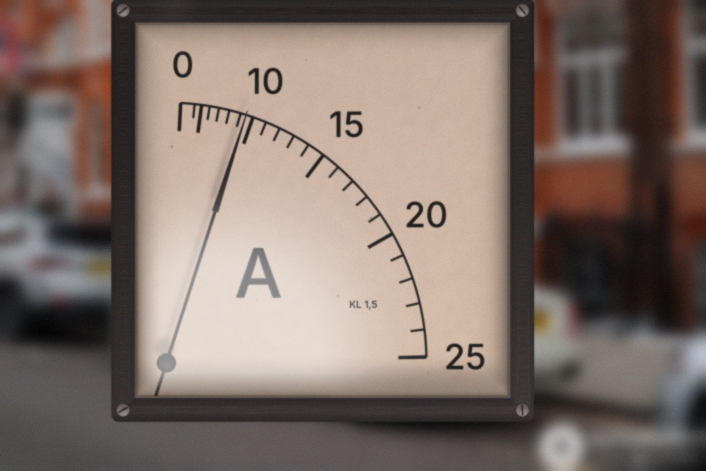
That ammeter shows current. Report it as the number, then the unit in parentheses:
9.5 (A)
